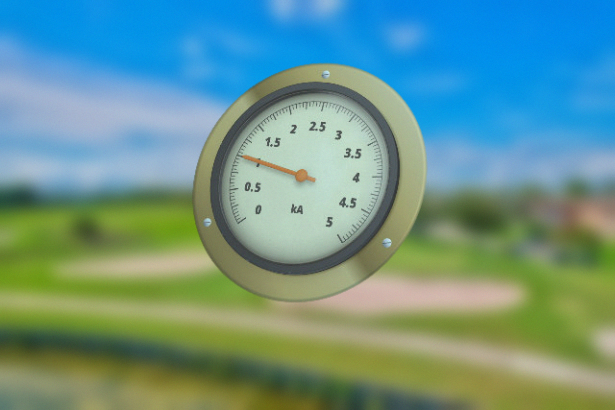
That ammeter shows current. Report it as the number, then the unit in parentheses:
1 (kA)
